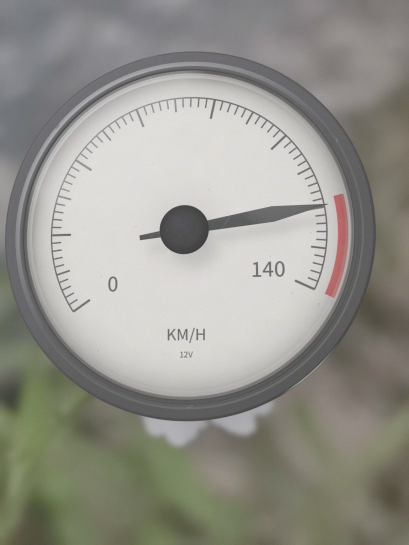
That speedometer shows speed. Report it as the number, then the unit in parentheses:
120 (km/h)
